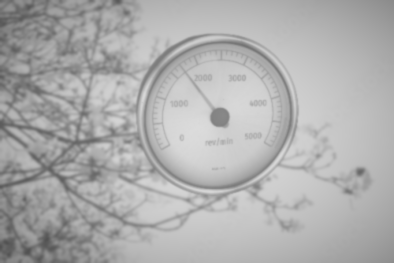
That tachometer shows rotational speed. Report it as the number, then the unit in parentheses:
1700 (rpm)
